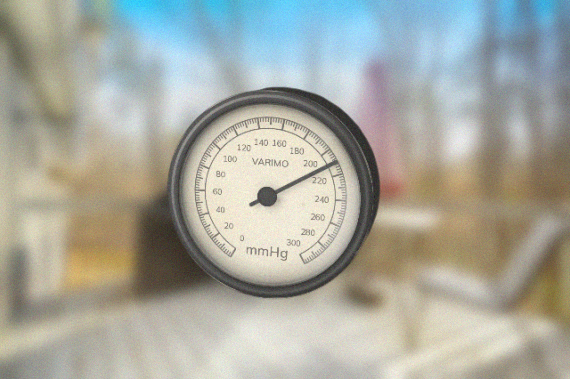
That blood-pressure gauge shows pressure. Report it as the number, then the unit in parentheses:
210 (mmHg)
